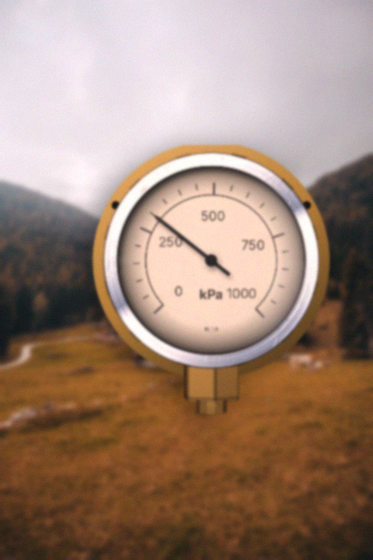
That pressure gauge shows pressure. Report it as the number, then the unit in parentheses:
300 (kPa)
